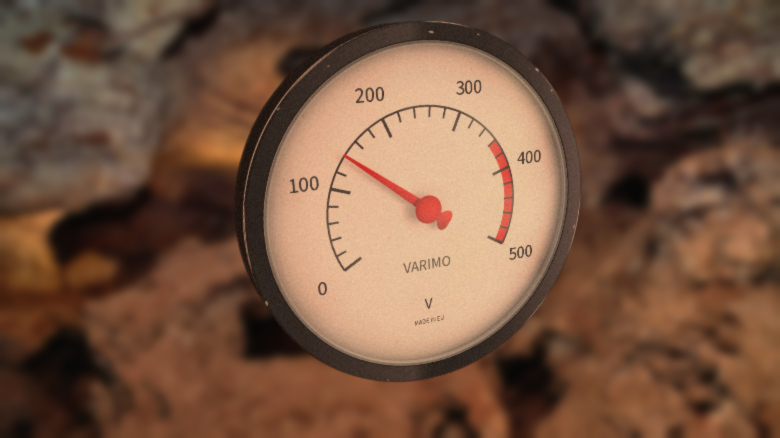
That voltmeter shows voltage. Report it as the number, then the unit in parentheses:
140 (V)
